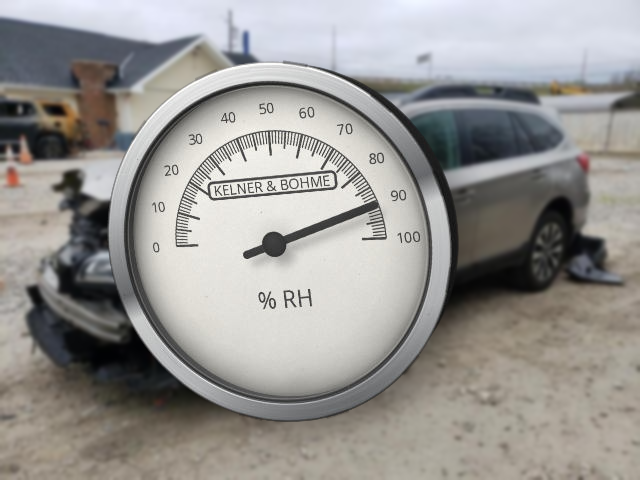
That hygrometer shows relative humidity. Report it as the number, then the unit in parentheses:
90 (%)
